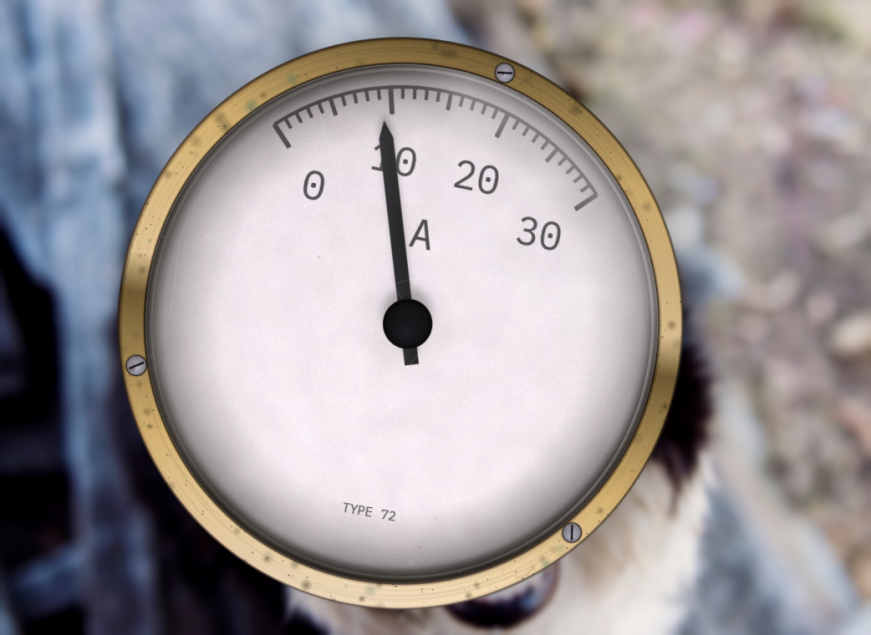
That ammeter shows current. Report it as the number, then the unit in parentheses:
9 (A)
